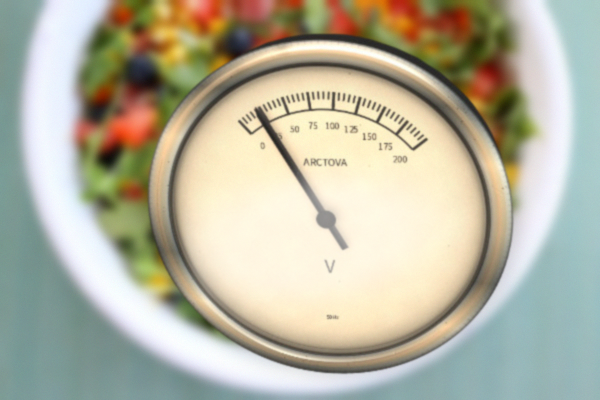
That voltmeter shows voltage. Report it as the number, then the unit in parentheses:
25 (V)
